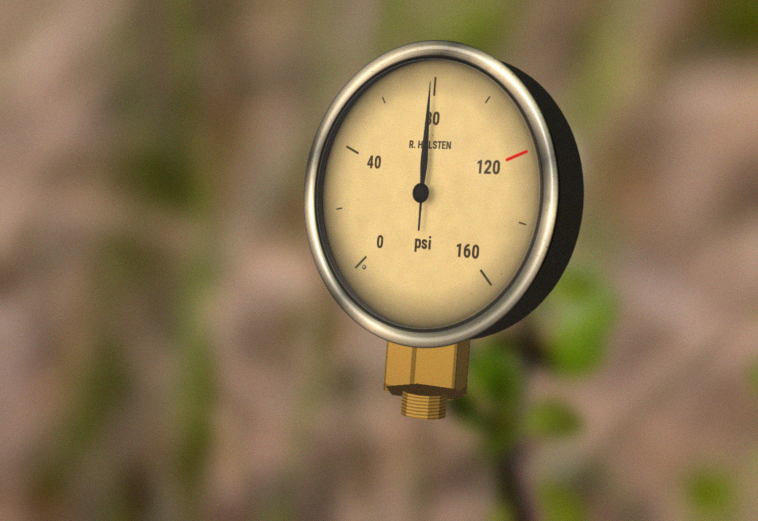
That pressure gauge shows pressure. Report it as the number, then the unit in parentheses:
80 (psi)
